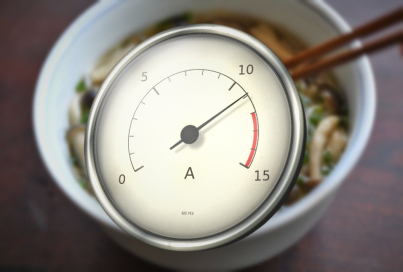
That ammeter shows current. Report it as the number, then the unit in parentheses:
11 (A)
